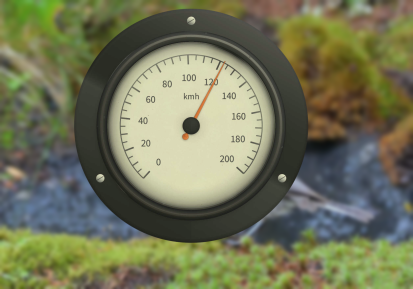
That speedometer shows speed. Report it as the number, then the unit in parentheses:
122.5 (km/h)
